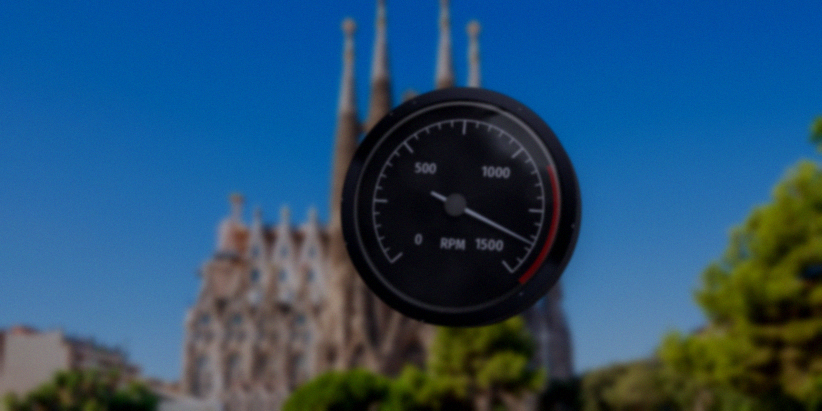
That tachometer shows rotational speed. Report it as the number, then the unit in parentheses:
1375 (rpm)
